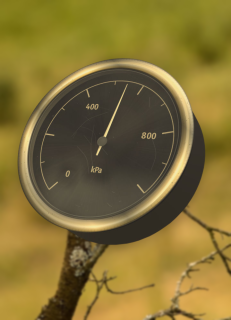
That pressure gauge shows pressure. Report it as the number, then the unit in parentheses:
550 (kPa)
